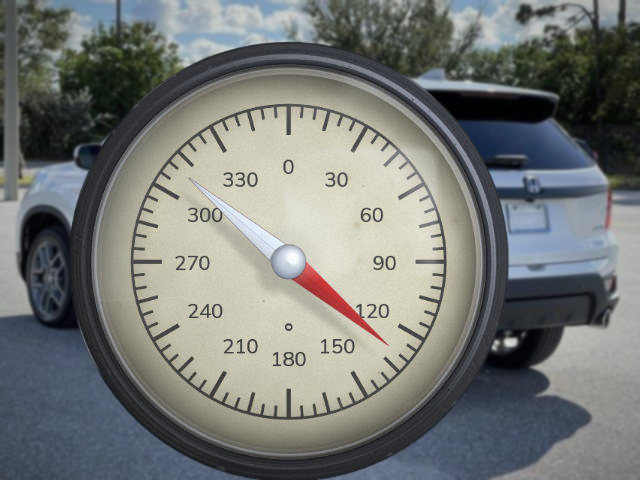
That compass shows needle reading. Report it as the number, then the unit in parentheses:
130 (°)
